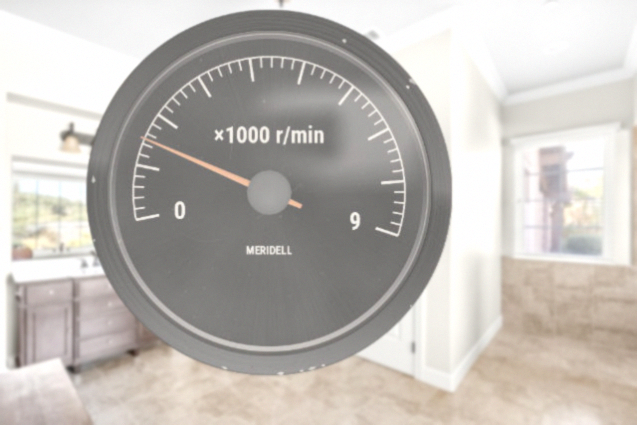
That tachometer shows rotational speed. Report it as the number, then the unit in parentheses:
1500 (rpm)
